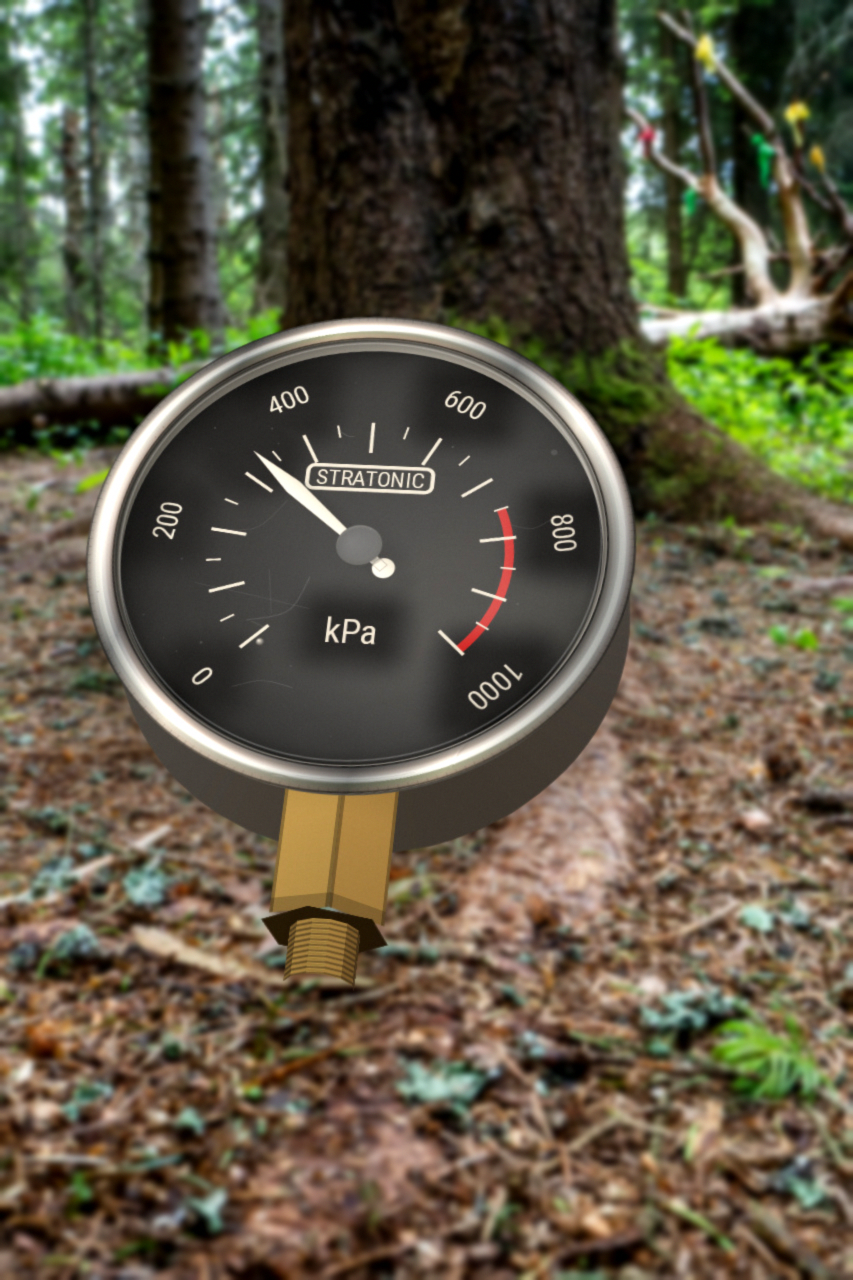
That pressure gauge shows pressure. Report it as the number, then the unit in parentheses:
325 (kPa)
